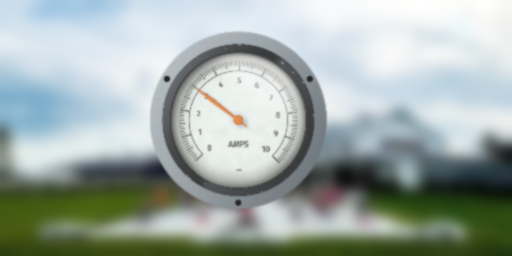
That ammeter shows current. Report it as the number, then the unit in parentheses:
3 (A)
